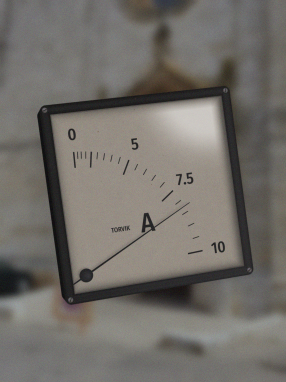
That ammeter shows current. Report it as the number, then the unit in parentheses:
8.25 (A)
